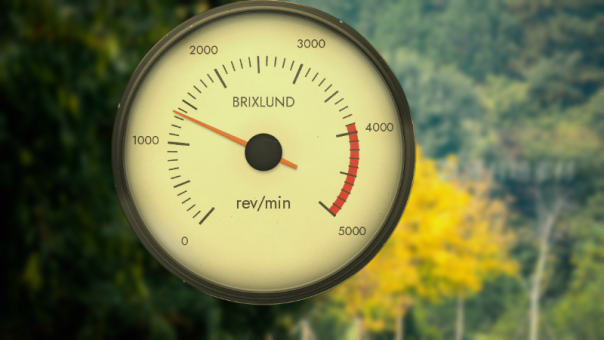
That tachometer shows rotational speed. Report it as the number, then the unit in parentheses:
1350 (rpm)
